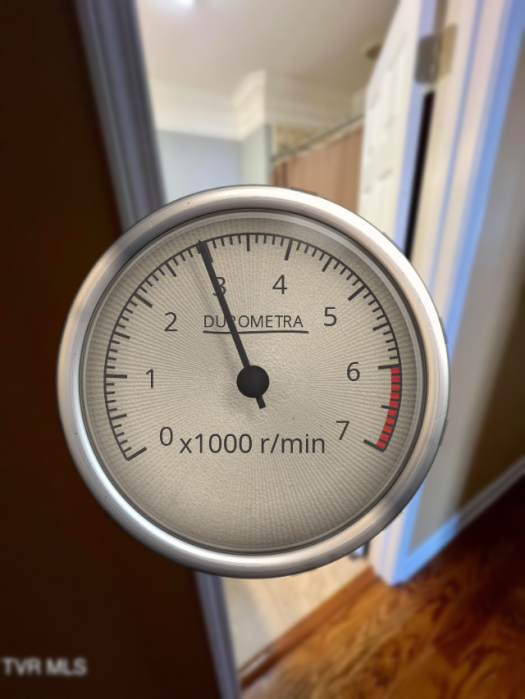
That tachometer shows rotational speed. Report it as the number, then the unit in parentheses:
2950 (rpm)
